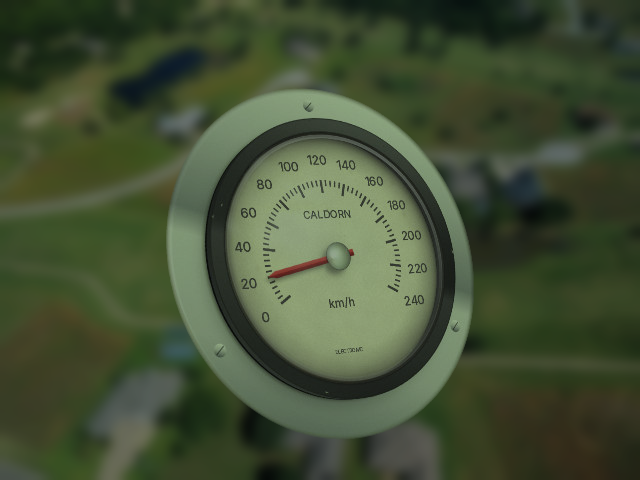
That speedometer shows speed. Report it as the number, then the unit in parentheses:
20 (km/h)
